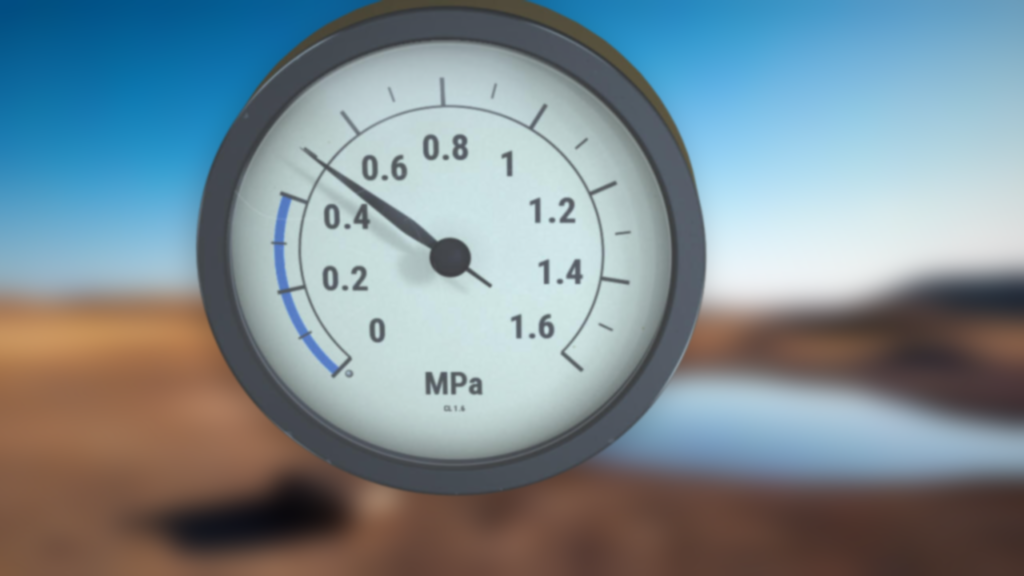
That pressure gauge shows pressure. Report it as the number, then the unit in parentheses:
0.5 (MPa)
